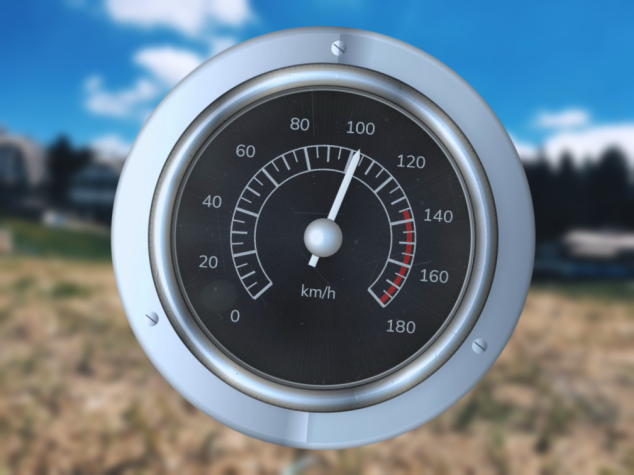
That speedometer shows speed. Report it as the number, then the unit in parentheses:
102.5 (km/h)
